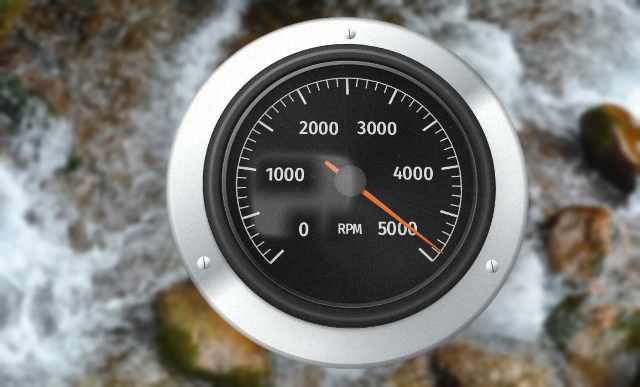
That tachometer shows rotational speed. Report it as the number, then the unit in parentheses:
4900 (rpm)
